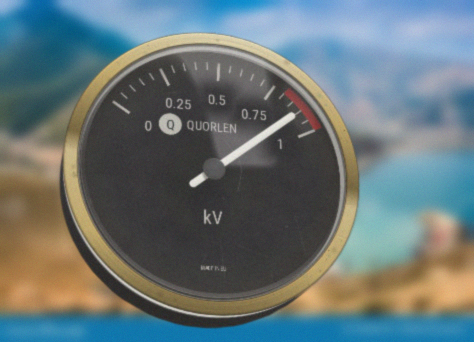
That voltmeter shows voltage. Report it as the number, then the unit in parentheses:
0.9 (kV)
